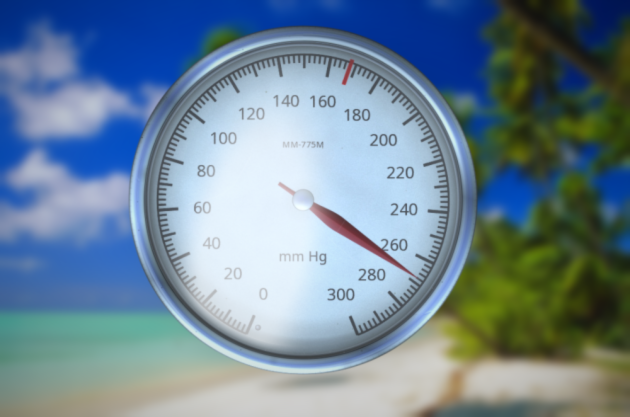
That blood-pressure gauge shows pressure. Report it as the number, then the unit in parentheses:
268 (mmHg)
